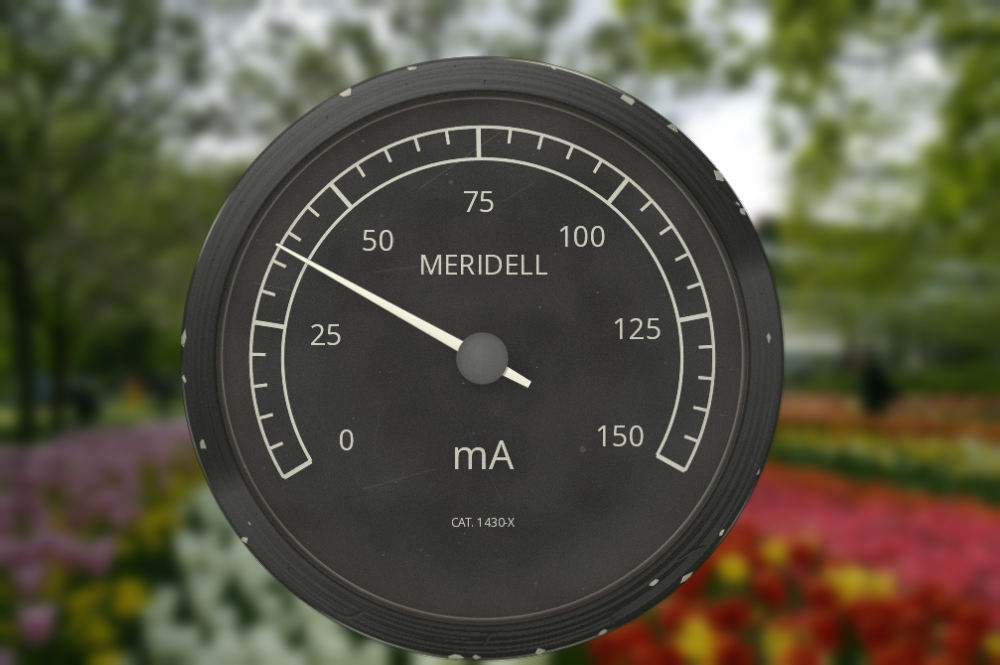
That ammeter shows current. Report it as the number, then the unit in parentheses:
37.5 (mA)
